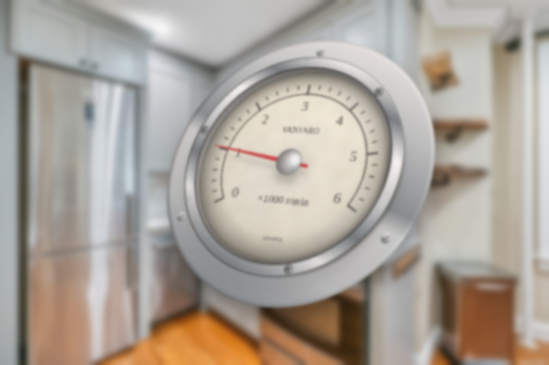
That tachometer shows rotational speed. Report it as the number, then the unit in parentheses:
1000 (rpm)
